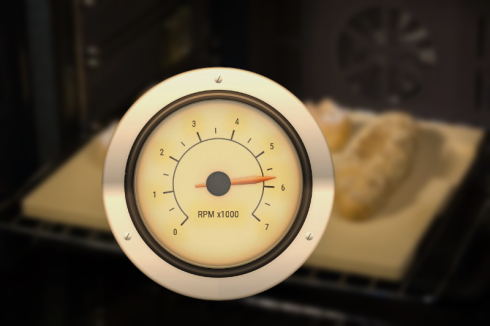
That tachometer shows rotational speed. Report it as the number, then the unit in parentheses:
5750 (rpm)
